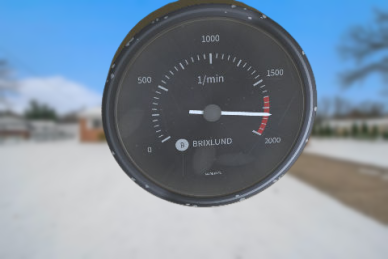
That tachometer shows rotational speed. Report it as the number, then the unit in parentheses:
1800 (rpm)
